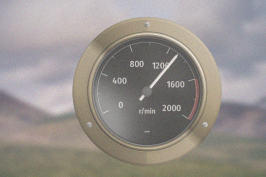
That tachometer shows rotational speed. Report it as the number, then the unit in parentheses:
1300 (rpm)
